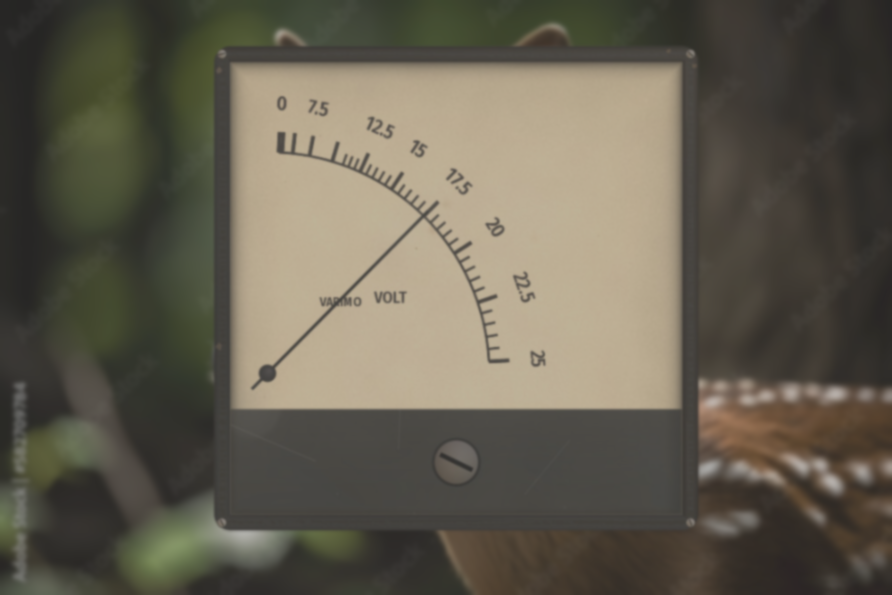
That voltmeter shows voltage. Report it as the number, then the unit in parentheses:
17.5 (V)
